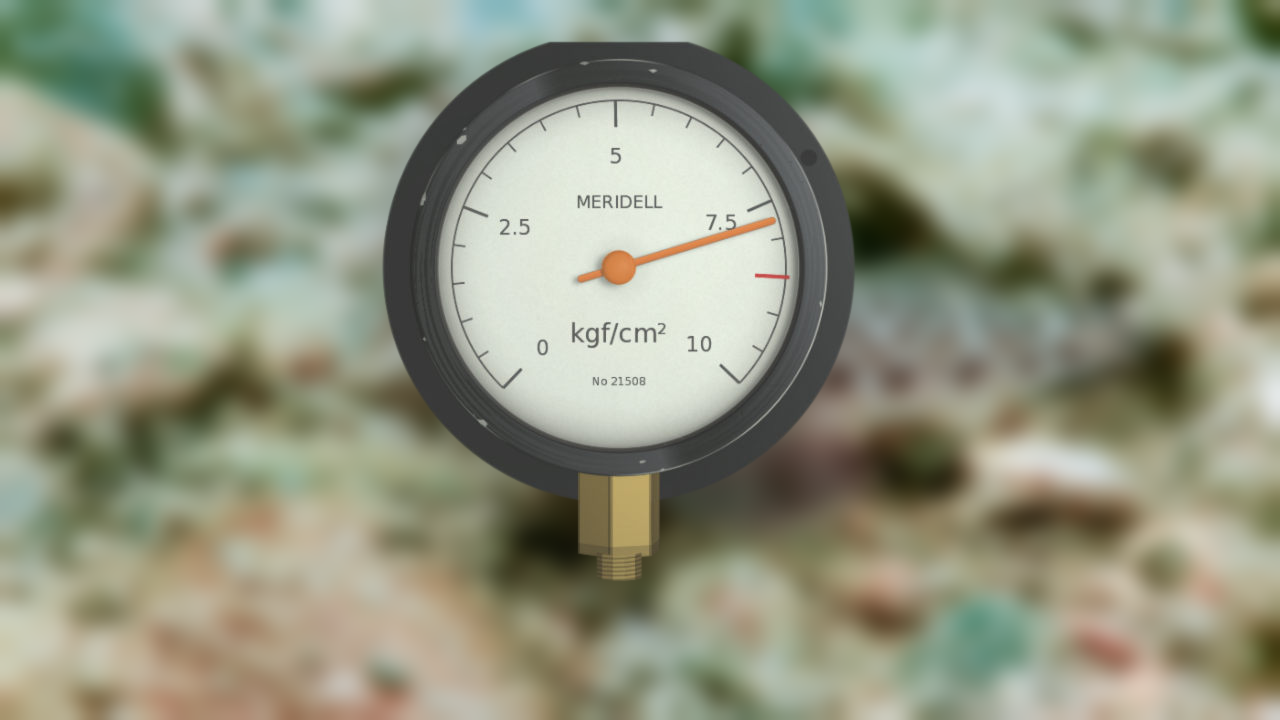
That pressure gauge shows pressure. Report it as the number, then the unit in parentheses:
7.75 (kg/cm²)
